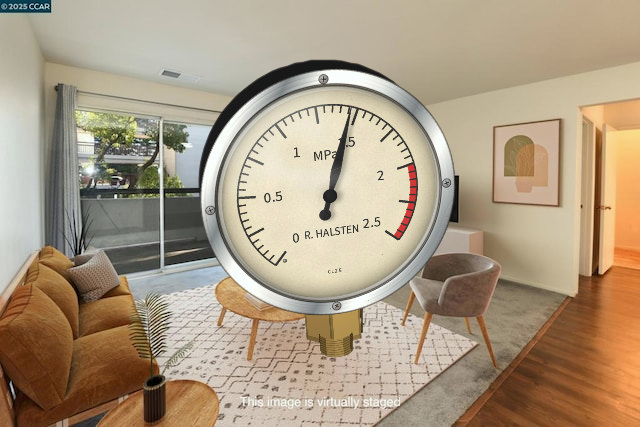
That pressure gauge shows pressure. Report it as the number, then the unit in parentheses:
1.45 (MPa)
